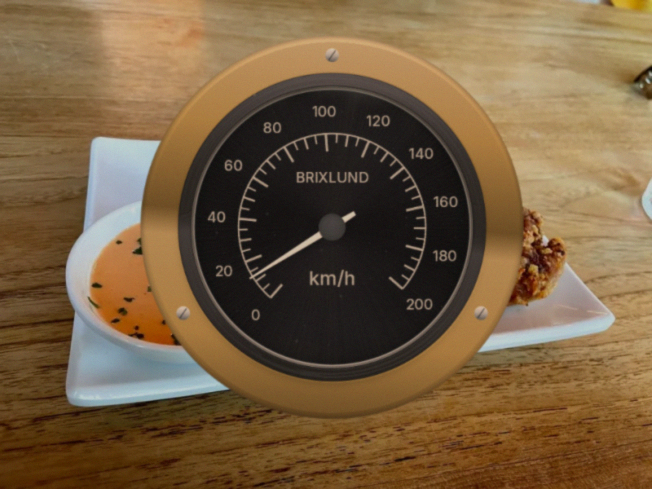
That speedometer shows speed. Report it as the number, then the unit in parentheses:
12.5 (km/h)
